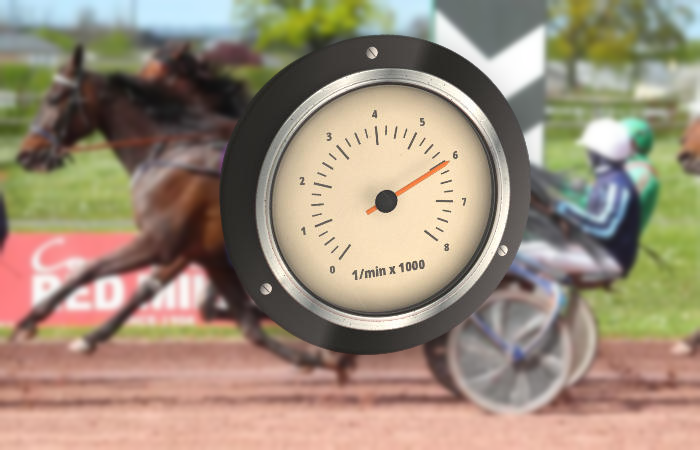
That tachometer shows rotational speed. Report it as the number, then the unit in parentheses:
6000 (rpm)
